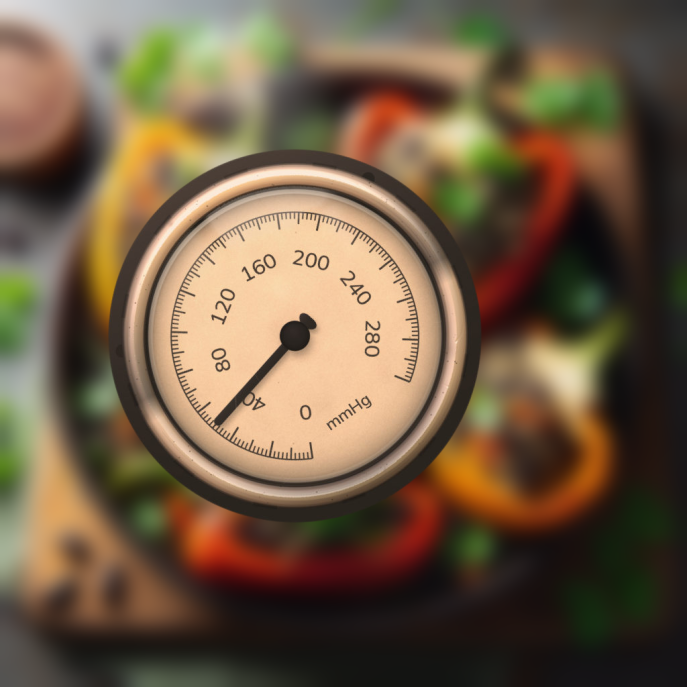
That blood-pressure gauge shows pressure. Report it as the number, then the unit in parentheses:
50 (mmHg)
